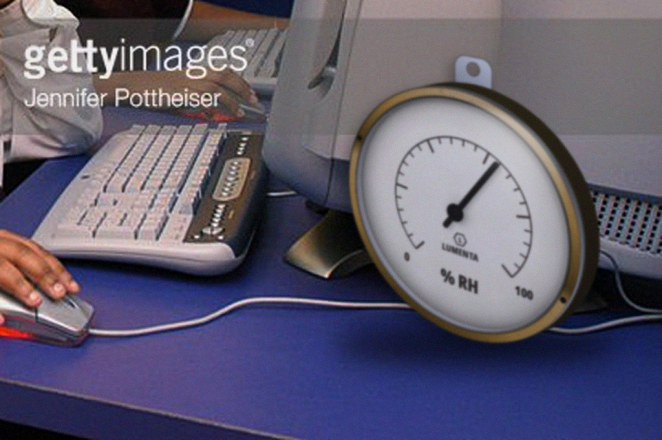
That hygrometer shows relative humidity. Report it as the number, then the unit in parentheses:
64 (%)
